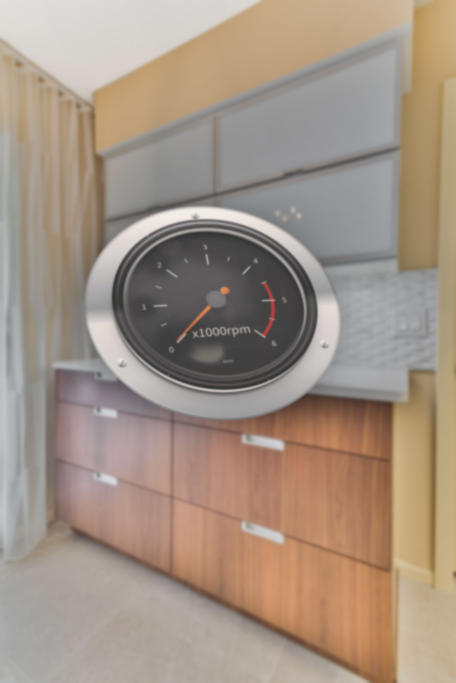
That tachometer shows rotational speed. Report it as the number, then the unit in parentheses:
0 (rpm)
